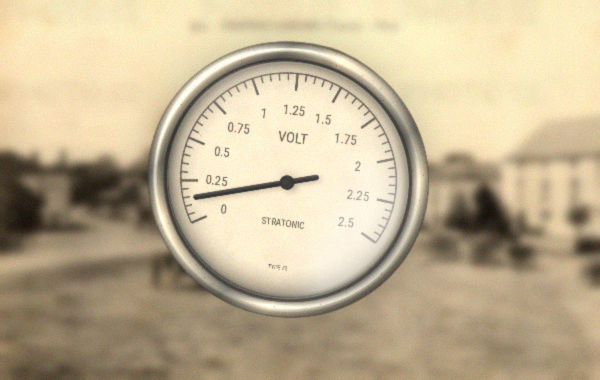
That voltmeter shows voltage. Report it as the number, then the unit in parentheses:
0.15 (V)
